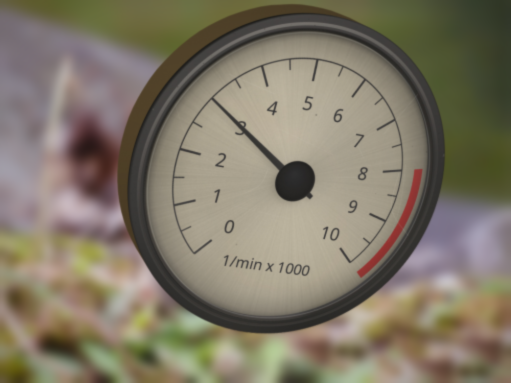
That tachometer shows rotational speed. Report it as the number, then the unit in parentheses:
3000 (rpm)
